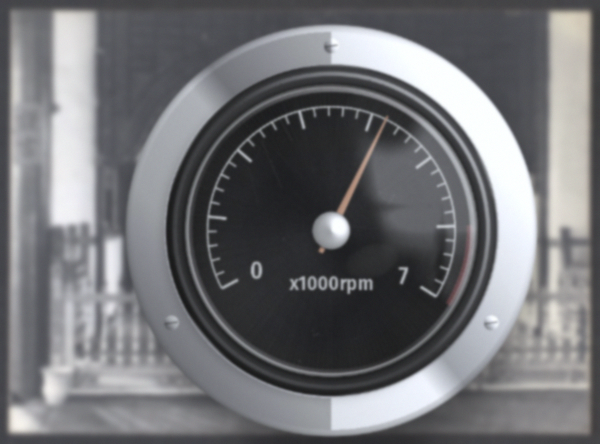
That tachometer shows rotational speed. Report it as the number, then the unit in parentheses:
4200 (rpm)
